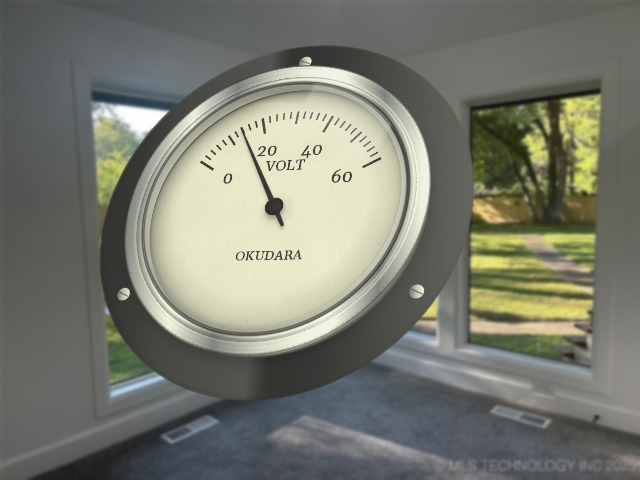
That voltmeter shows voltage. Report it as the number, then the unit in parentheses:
14 (V)
